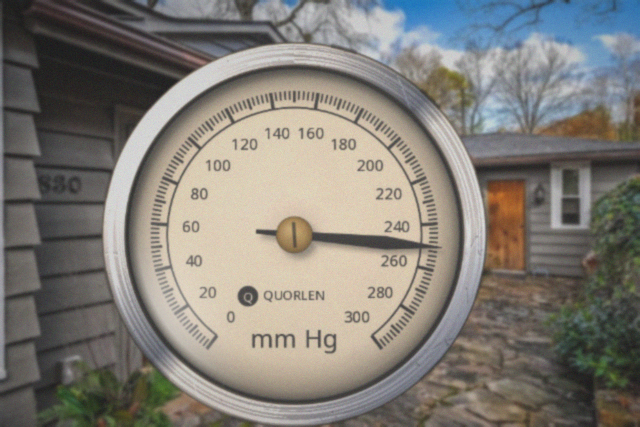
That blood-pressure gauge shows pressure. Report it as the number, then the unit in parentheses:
250 (mmHg)
